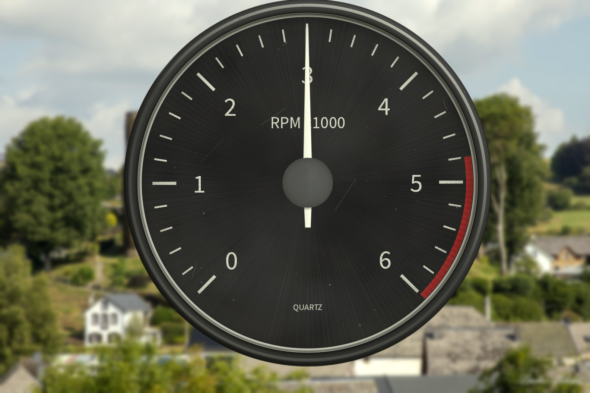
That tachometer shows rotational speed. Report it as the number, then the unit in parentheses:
3000 (rpm)
